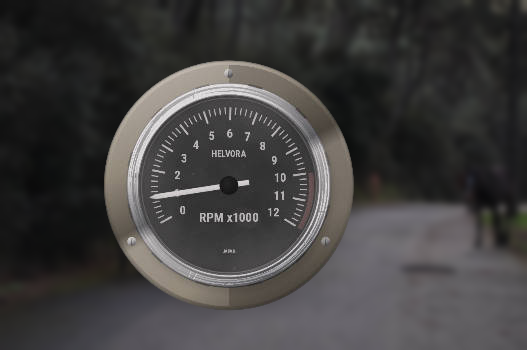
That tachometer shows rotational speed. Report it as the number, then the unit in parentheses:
1000 (rpm)
